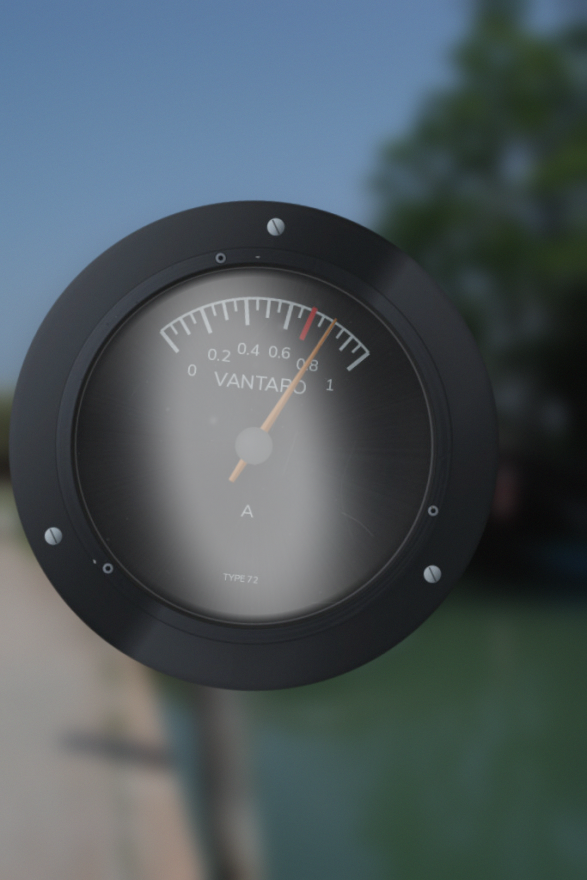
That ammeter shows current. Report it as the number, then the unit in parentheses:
0.8 (A)
